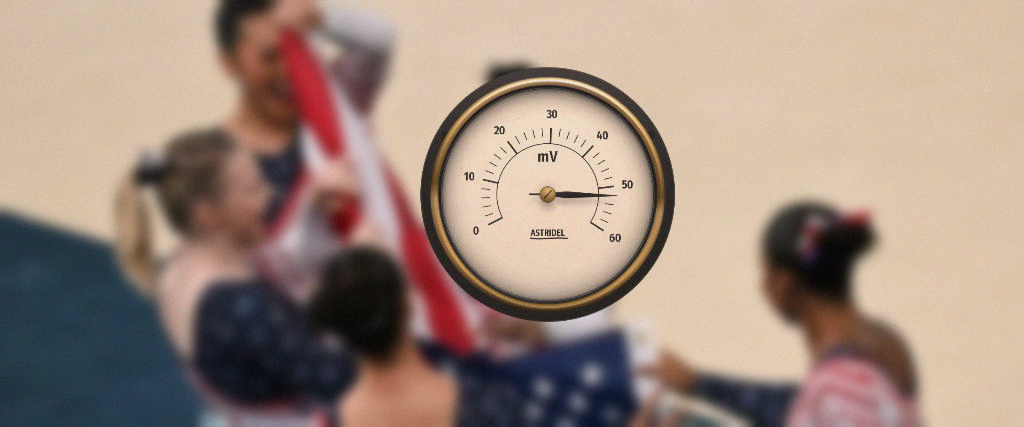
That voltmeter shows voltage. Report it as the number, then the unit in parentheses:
52 (mV)
